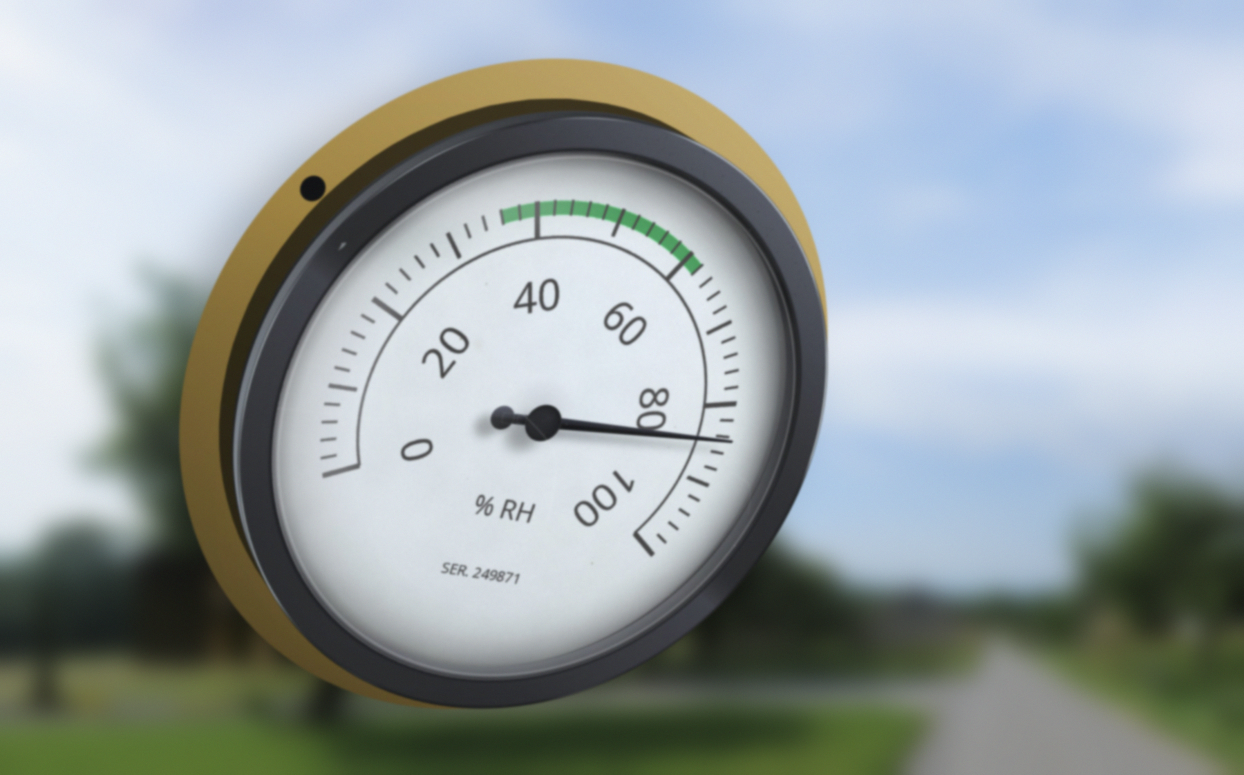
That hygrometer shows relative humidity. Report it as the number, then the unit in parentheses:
84 (%)
